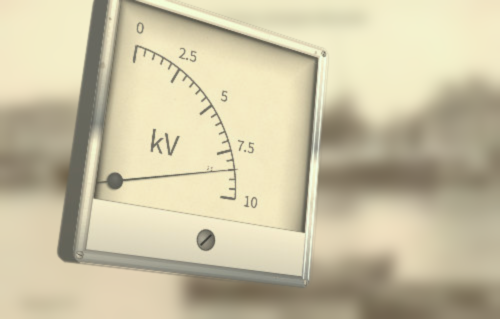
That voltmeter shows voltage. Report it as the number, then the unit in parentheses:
8.5 (kV)
